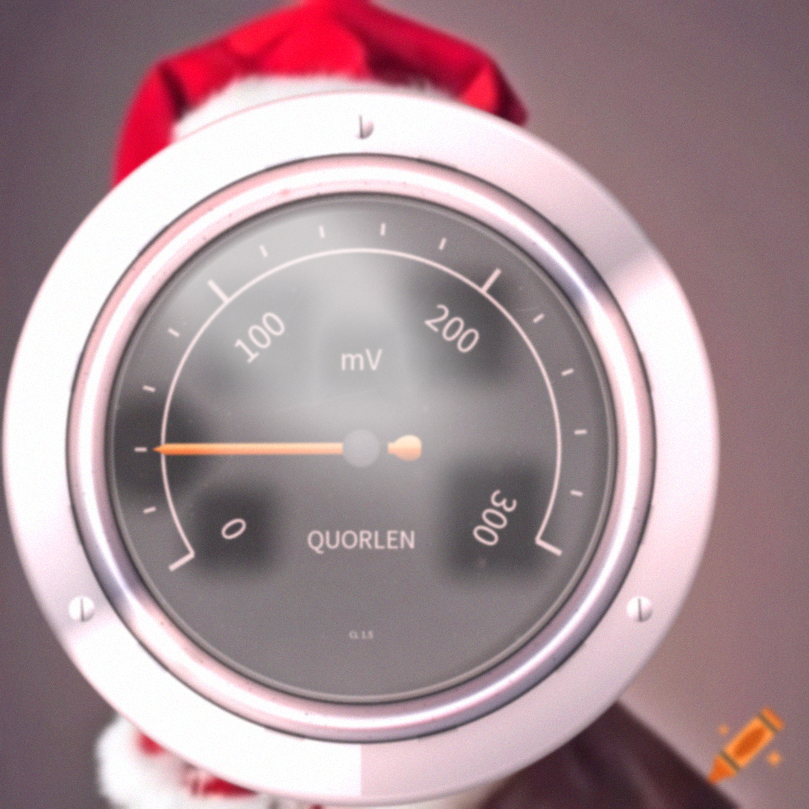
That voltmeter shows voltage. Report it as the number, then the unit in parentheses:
40 (mV)
